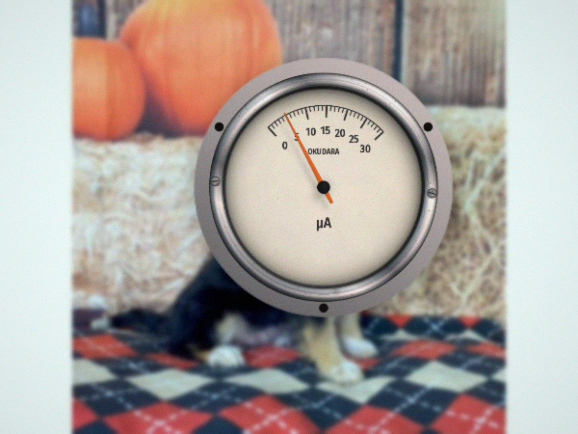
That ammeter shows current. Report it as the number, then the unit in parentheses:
5 (µA)
